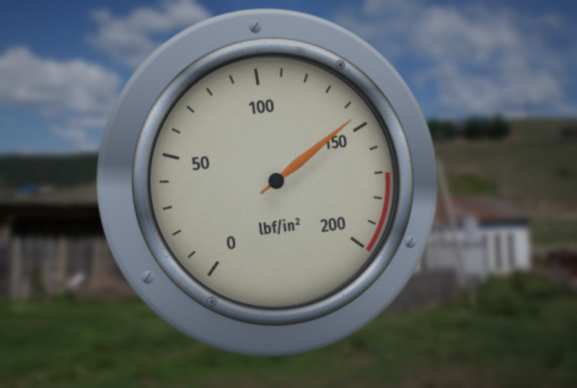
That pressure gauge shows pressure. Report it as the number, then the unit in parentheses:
145 (psi)
